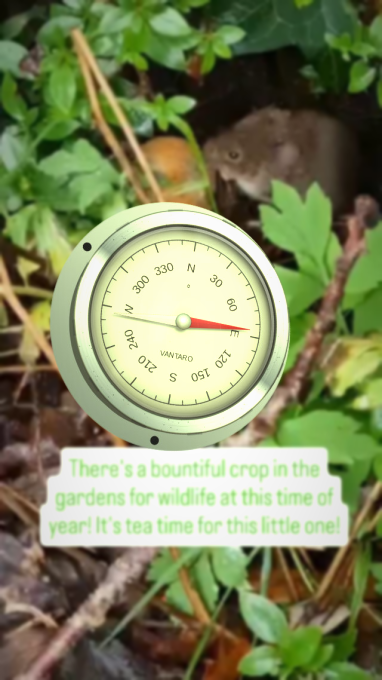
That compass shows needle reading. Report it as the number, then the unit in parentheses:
85 (°)
